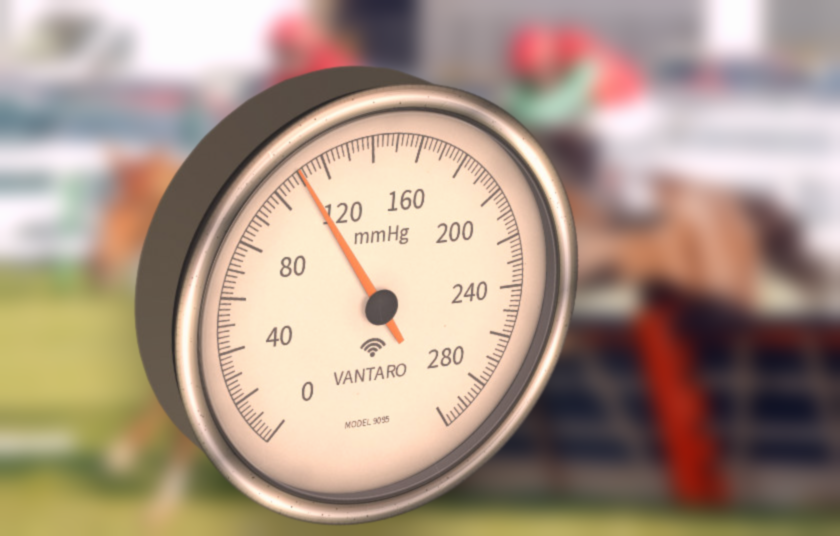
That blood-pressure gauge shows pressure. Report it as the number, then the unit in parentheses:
110 (mmHg)
